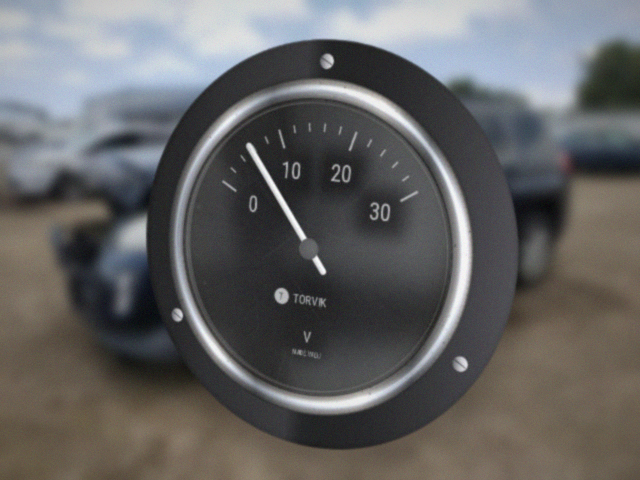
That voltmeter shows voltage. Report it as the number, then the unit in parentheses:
6 (V)
